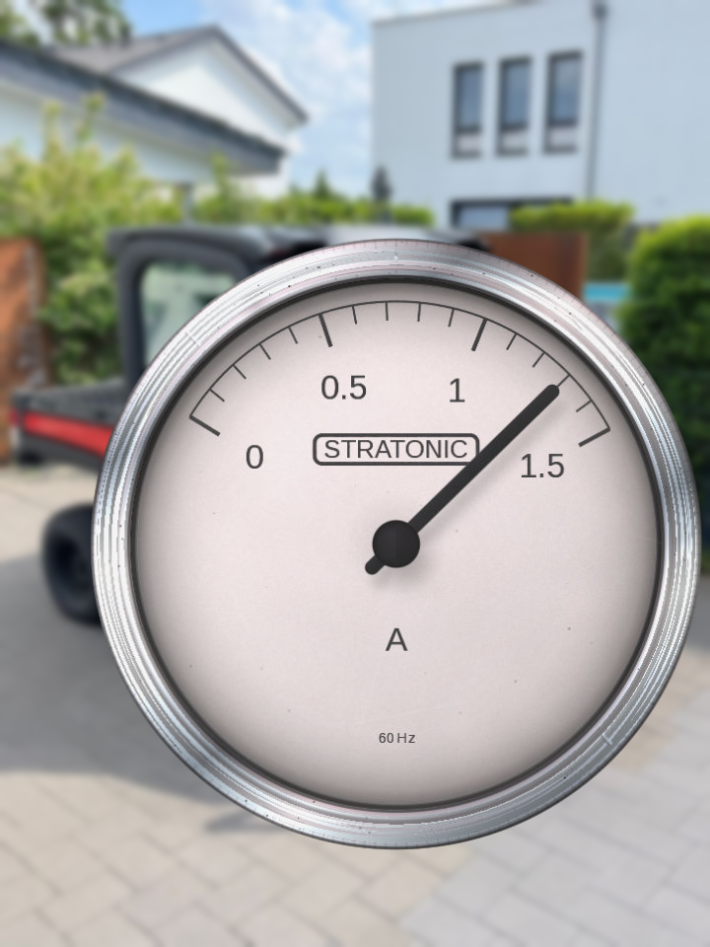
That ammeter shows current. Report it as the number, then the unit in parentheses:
1.3 (A)
